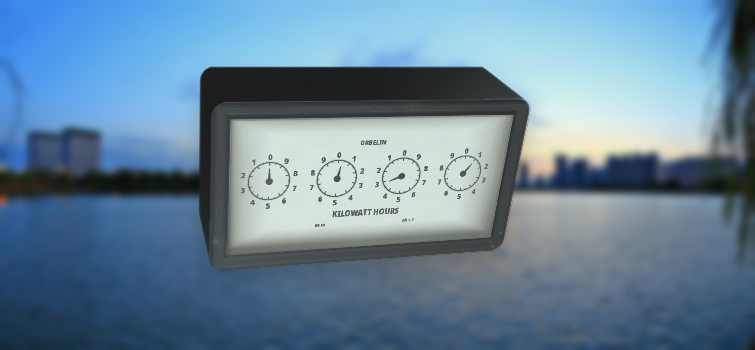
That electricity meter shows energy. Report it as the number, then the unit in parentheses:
31 (kWh)
